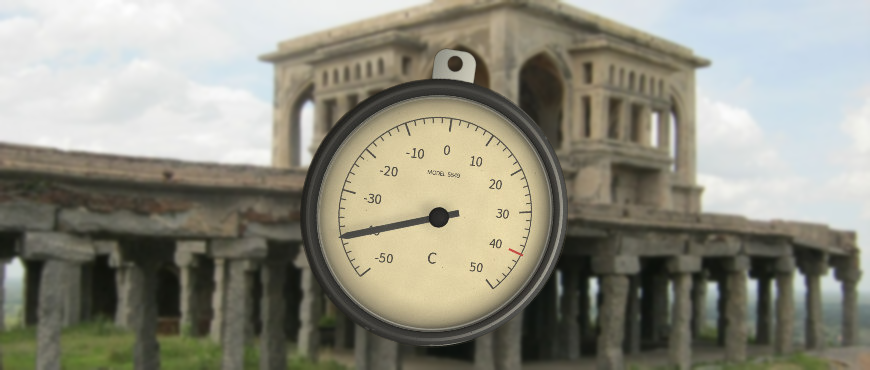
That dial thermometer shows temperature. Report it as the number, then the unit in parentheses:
-40 (°C)
